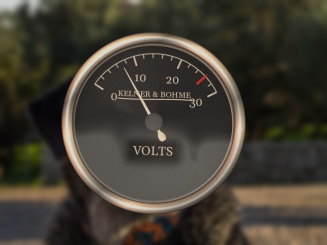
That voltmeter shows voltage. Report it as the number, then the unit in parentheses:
7 (V)
